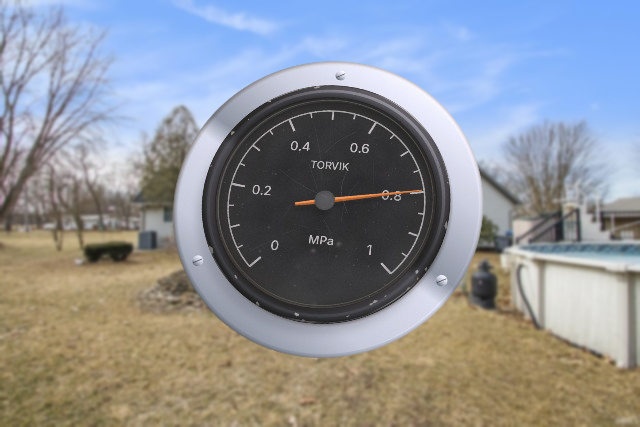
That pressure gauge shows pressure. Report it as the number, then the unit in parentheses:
0.8 (MPa)
